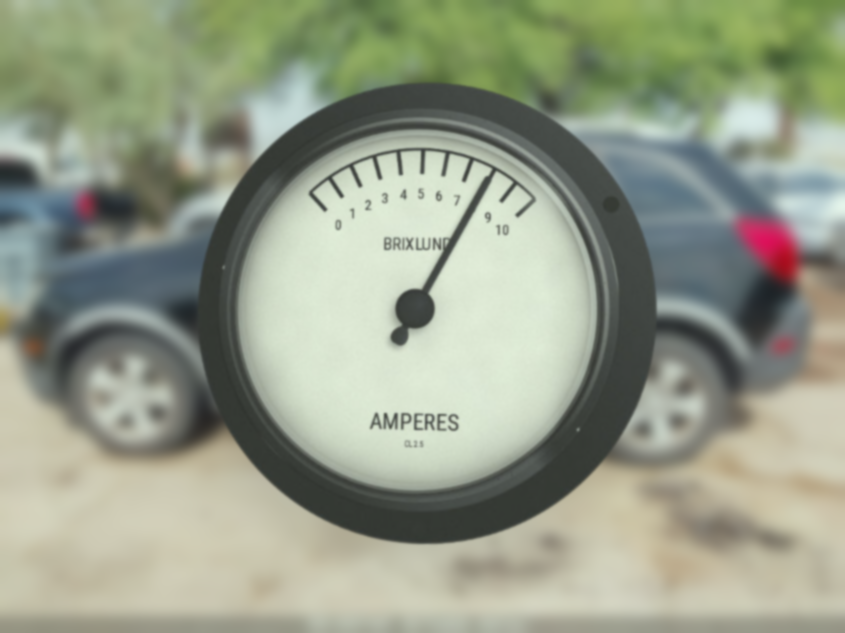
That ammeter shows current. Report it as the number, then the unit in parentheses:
8 (A)
